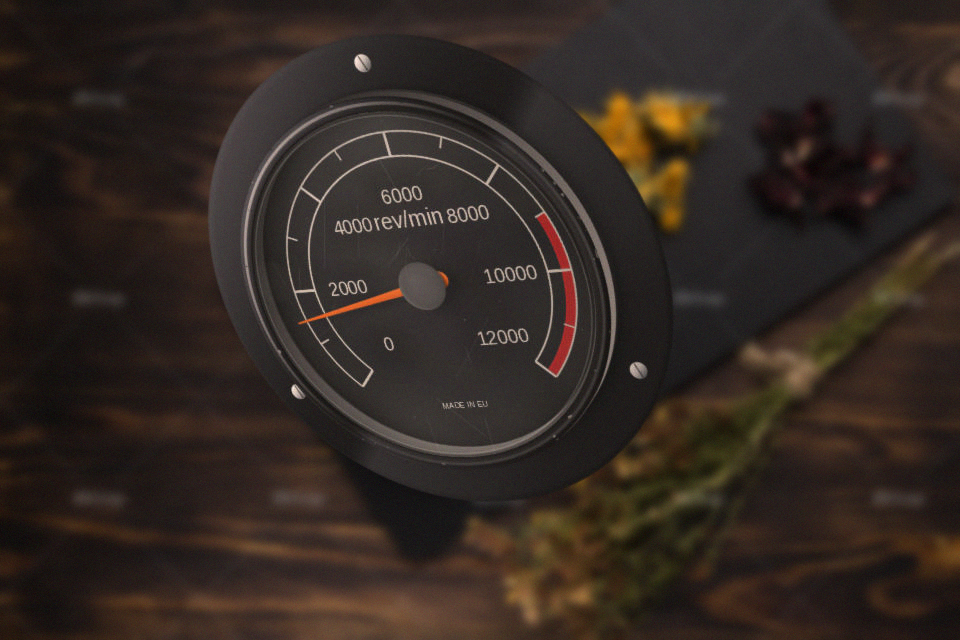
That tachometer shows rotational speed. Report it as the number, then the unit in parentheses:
1500 (rpm)
